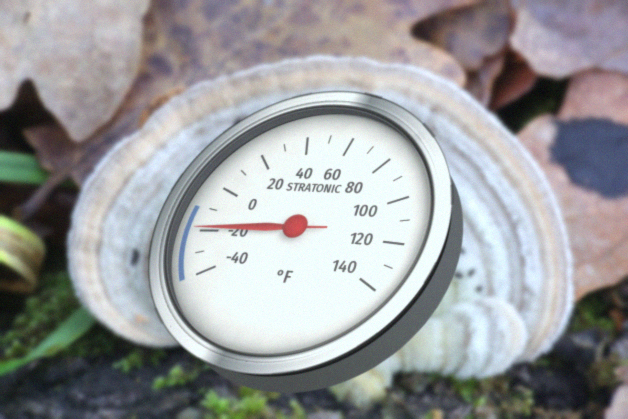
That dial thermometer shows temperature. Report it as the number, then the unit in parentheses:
-20 (°F)
